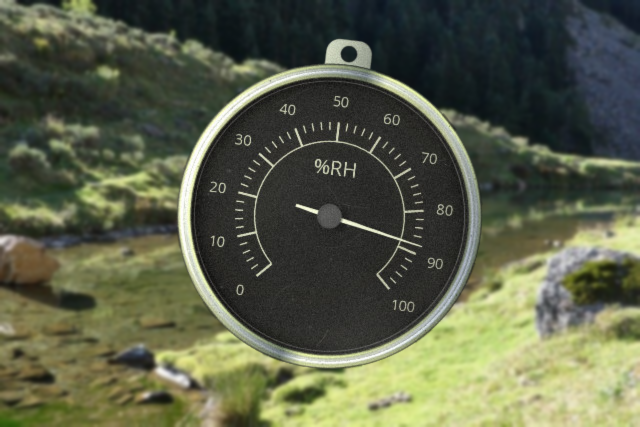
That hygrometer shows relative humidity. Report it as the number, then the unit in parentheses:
88 (%)
